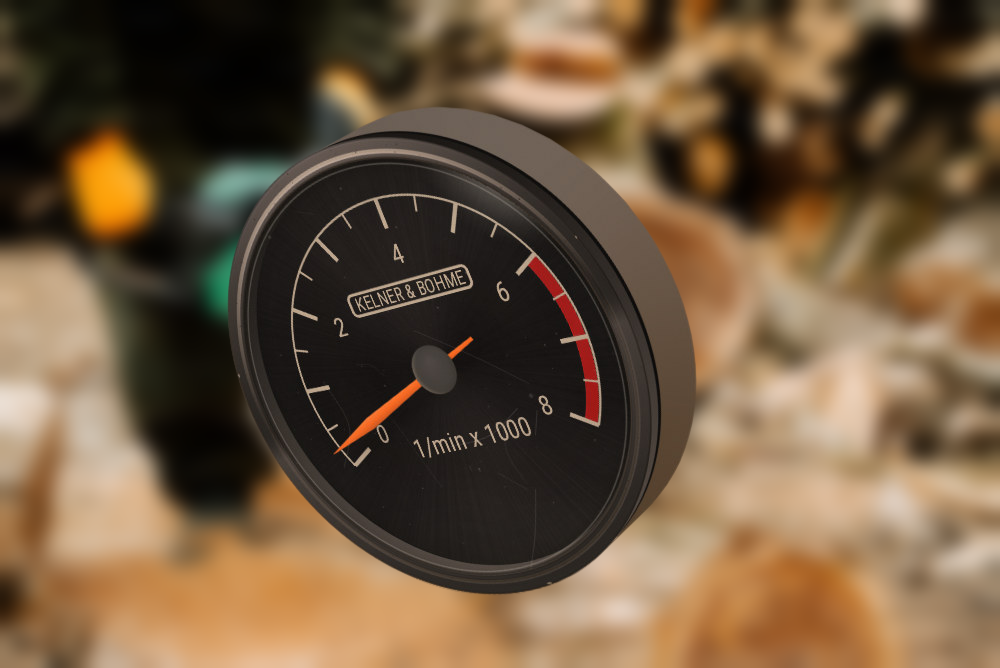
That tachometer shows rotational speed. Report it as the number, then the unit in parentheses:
250 (rpm)
